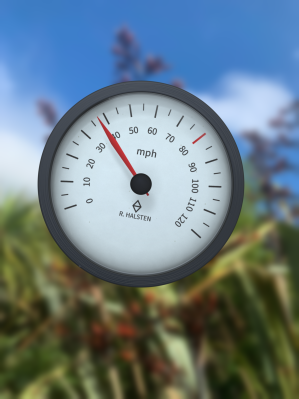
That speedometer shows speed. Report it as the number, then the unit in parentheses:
37.5 (mph)
